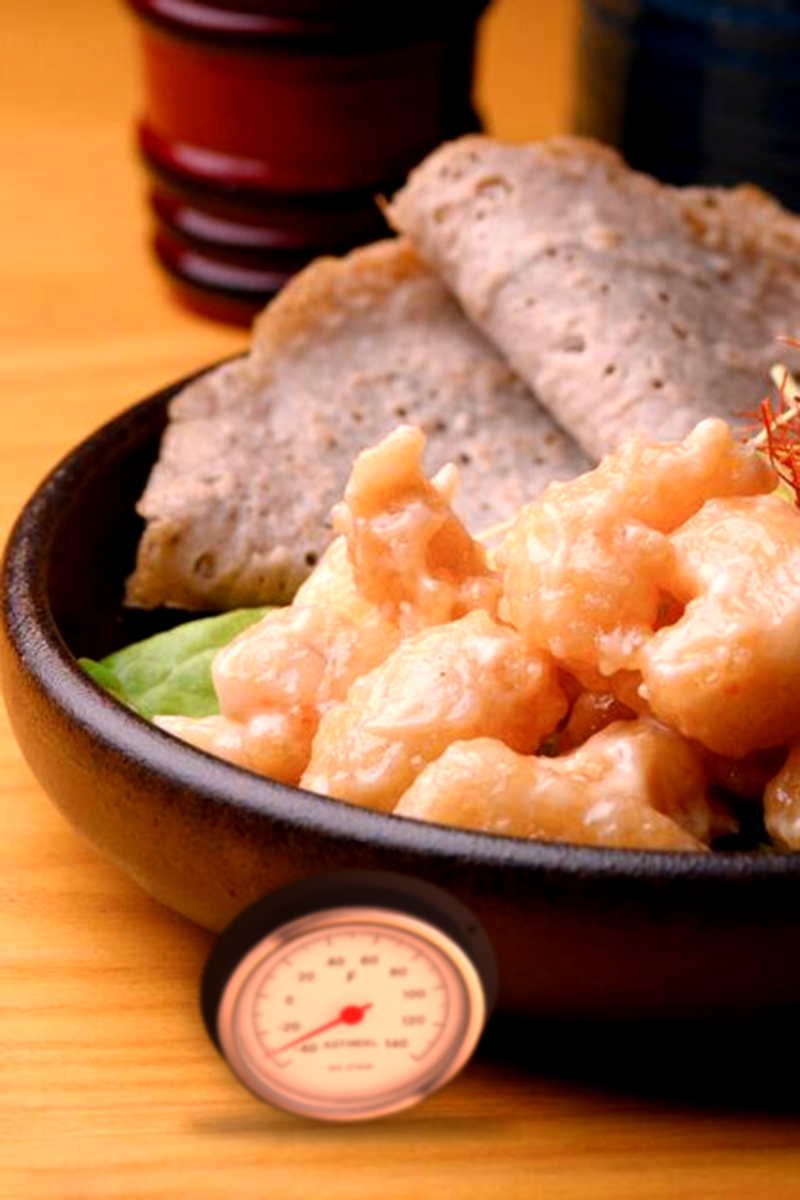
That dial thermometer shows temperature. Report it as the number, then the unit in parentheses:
-30 (°F)
